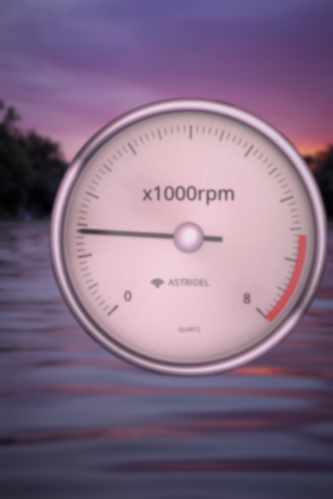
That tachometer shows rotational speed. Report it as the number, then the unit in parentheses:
1400 (rpm)
